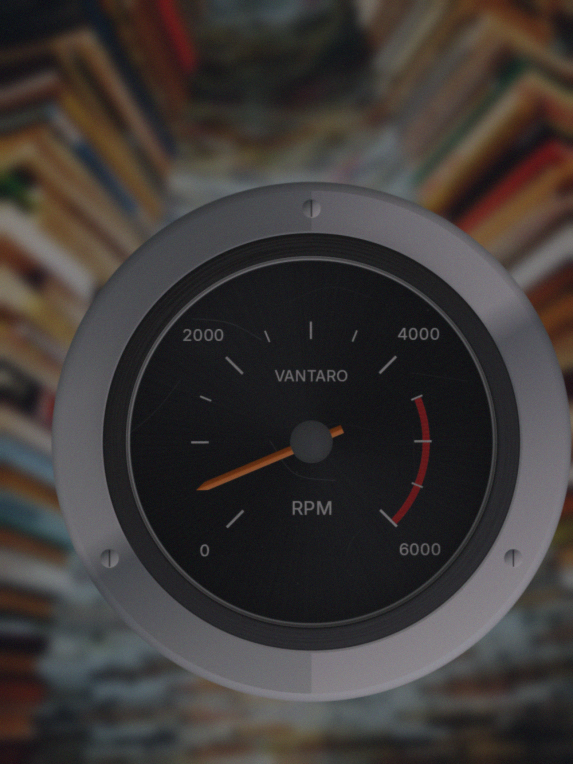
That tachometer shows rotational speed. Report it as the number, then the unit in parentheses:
500 (rpm)
